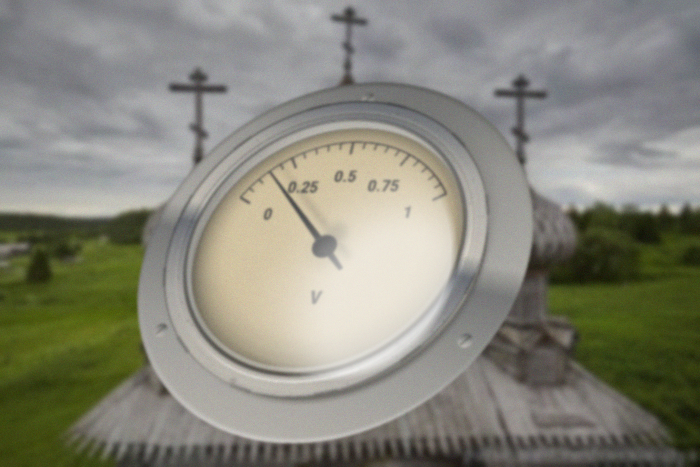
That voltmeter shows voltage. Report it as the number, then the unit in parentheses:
0.15 (V)
